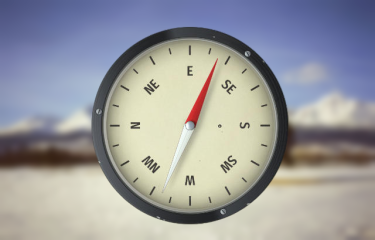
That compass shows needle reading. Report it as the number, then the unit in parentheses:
112.5 (°)
